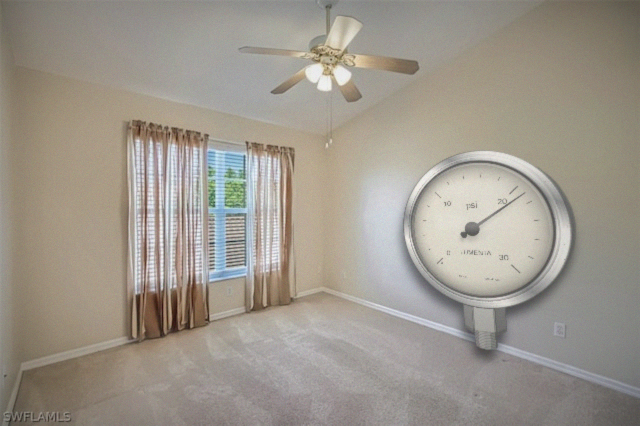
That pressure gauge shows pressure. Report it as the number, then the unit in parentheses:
21 (psi)
